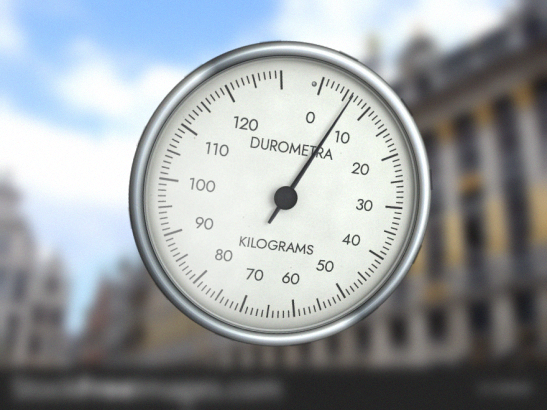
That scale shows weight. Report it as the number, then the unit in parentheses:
6 (kg)
